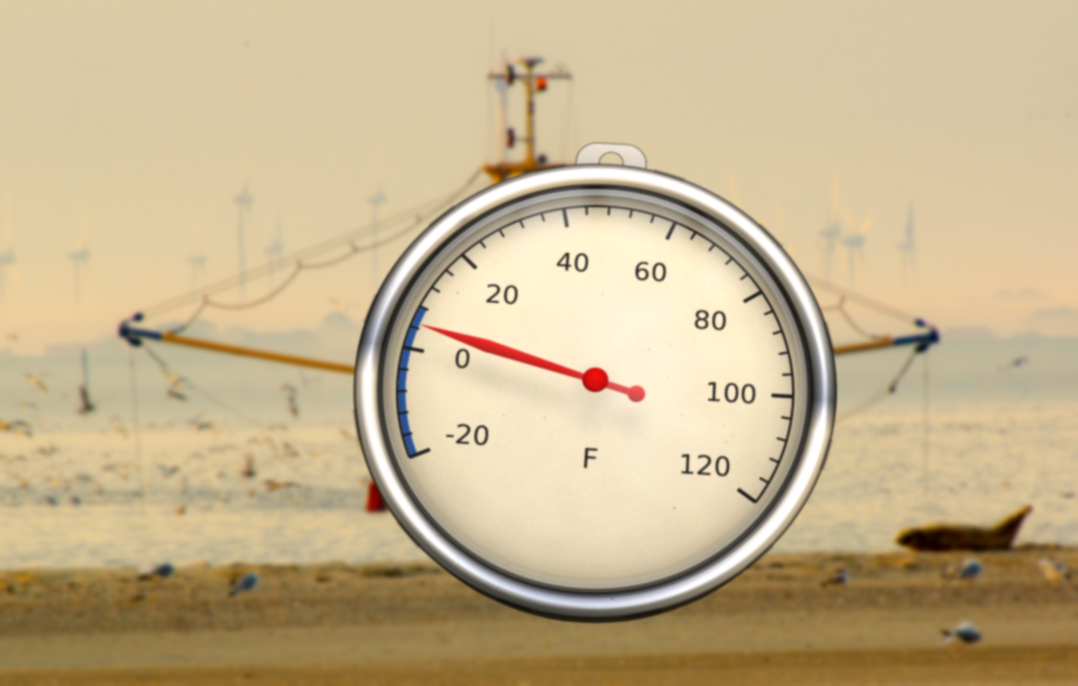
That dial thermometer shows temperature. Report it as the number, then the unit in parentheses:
4 (°F)
